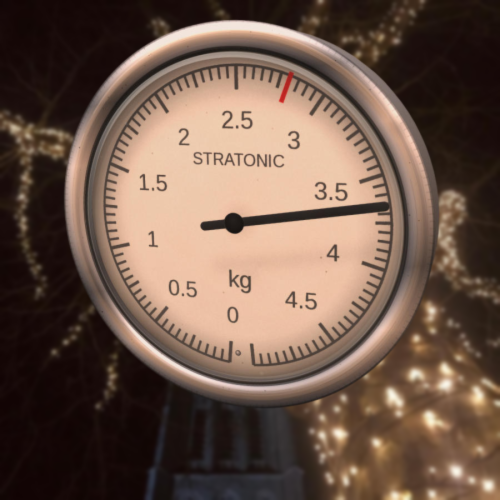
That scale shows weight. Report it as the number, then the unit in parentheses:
3.65 (kg)
